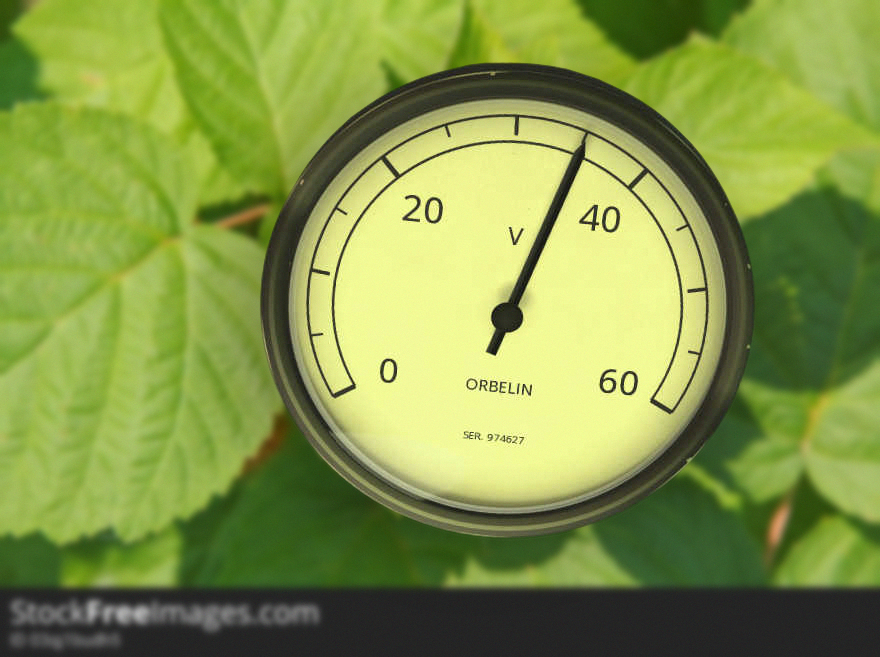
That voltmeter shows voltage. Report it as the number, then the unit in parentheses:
35 (V)
